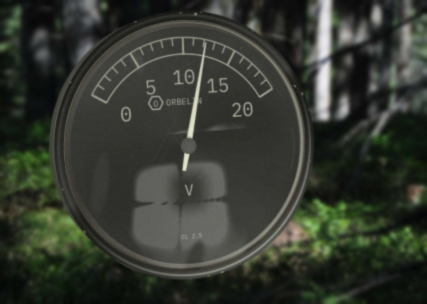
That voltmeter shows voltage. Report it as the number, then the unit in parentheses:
12 (V)
